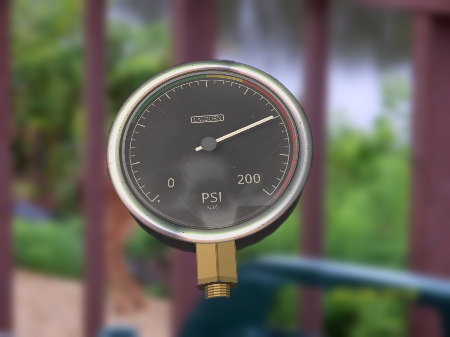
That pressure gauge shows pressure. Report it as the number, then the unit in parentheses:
150 (psi)
